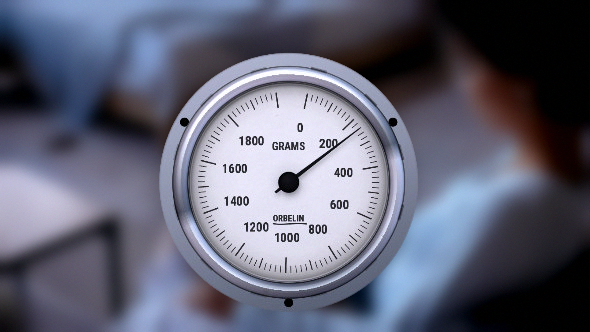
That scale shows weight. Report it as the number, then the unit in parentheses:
240 (g)
